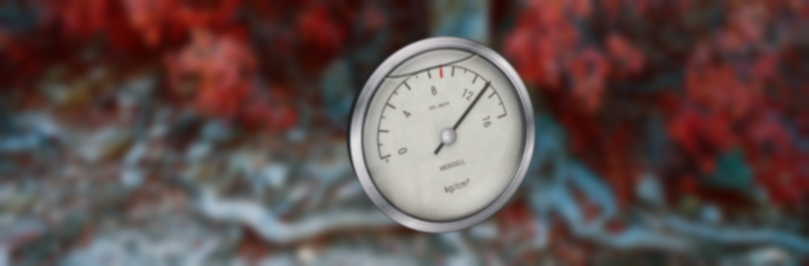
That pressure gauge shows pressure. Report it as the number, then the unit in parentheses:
13 (kg/cm²)
